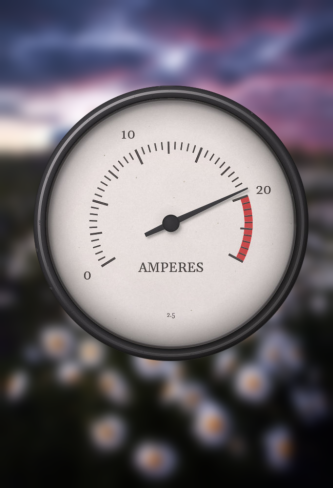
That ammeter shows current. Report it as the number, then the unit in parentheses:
19.5 (A)
